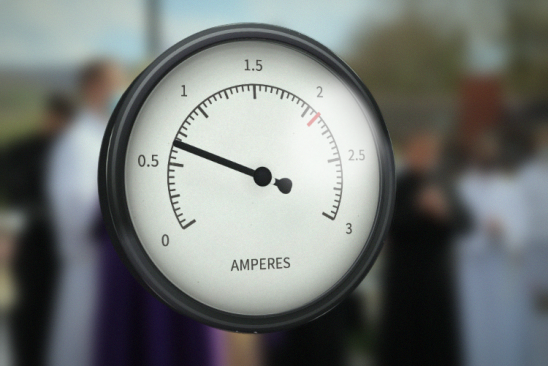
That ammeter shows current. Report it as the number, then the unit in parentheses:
0.65 (A)
